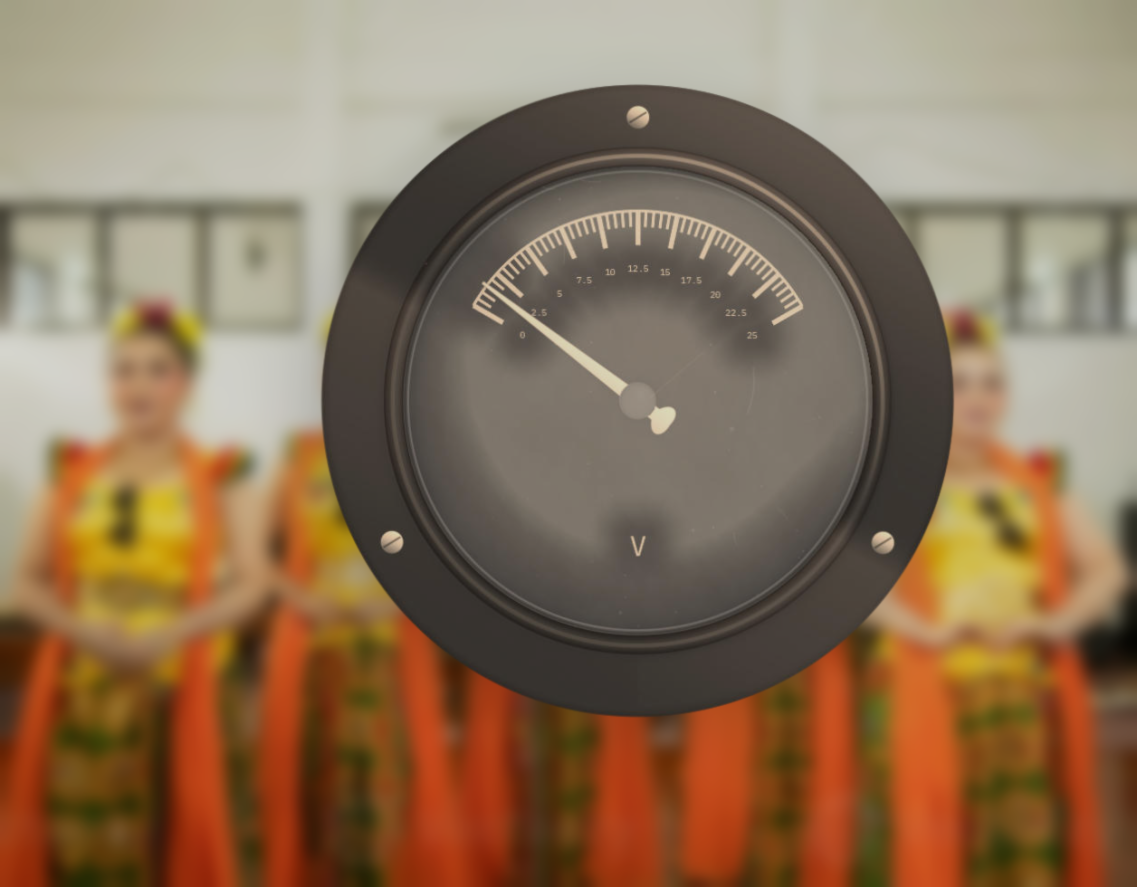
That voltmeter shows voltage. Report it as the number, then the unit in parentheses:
1.5 (V)
